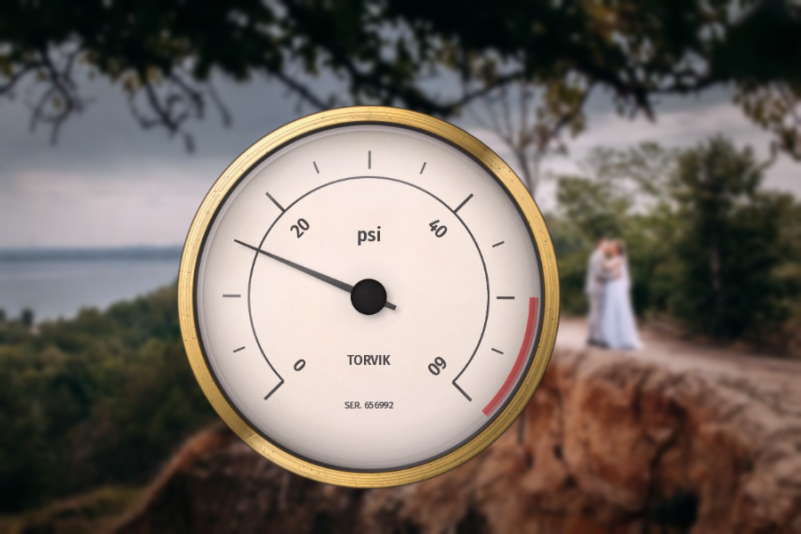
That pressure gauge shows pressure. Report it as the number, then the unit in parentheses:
15 (psi)
